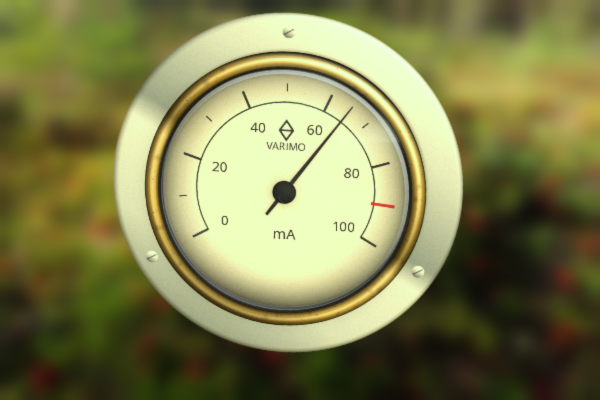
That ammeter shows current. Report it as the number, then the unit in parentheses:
65 (mA)
